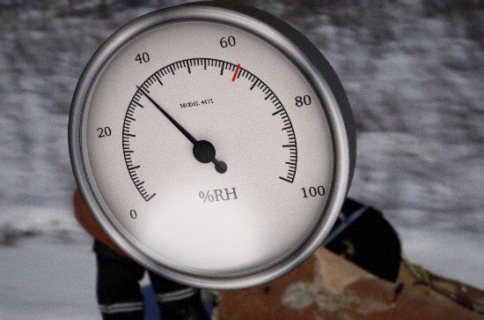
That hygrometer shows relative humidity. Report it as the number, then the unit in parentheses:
35 (%)
